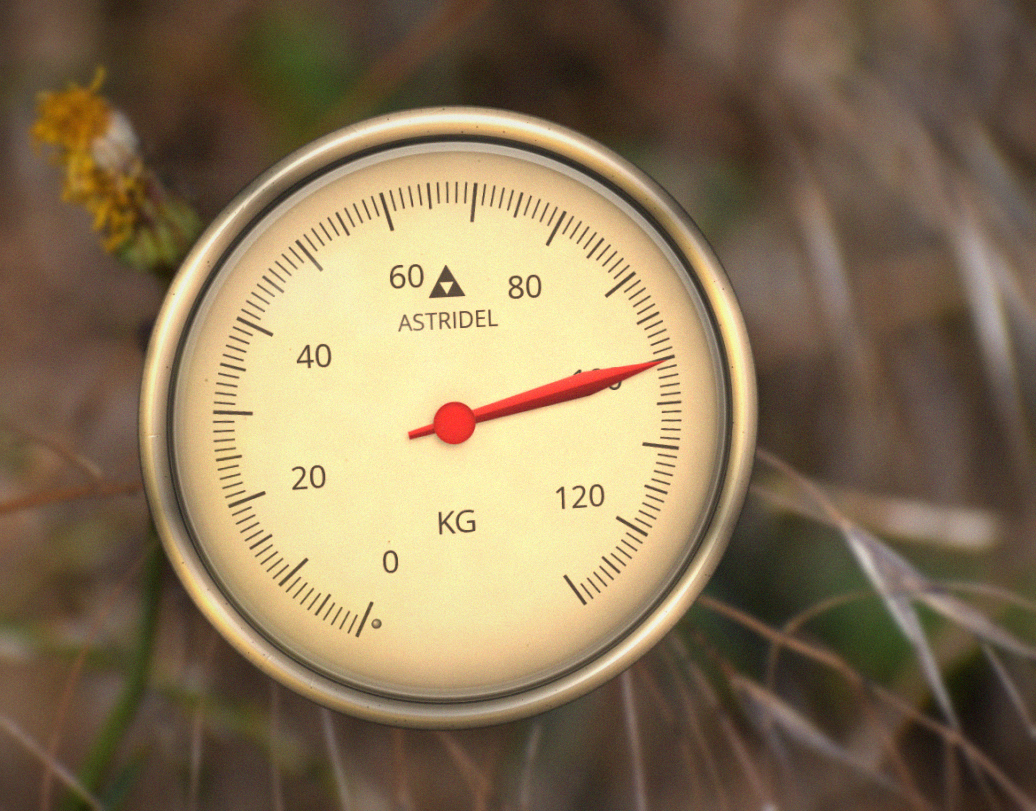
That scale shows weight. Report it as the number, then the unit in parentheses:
100 (kg)
